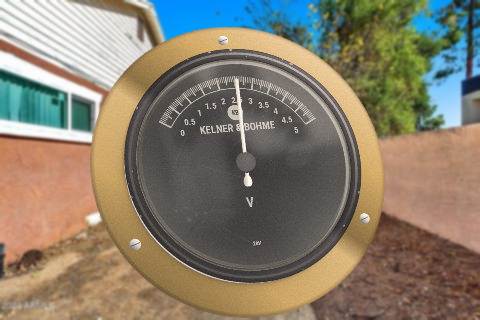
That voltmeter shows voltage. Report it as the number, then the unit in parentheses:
2.5 (V)
